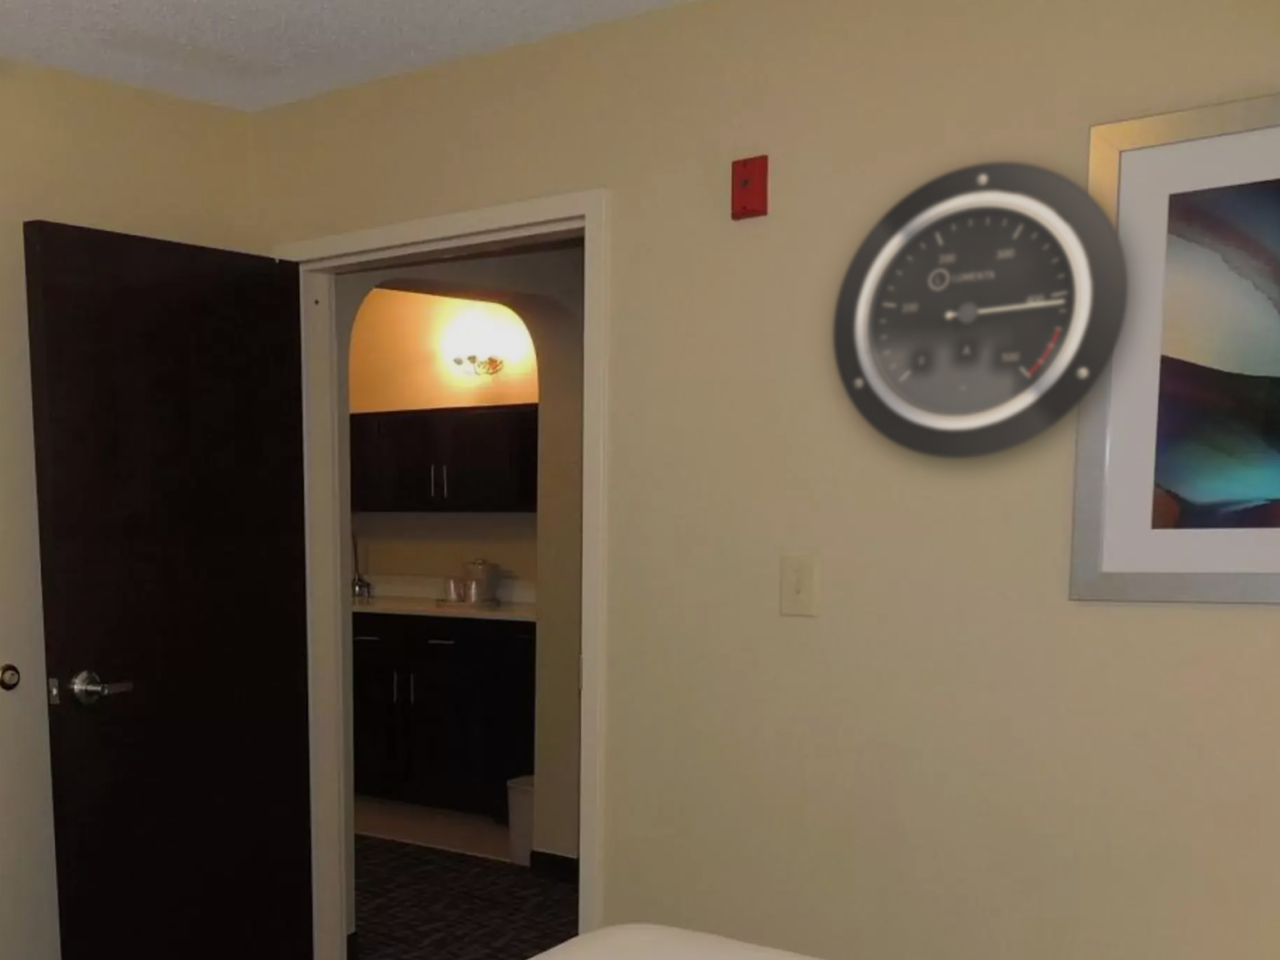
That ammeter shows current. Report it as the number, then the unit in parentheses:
410 (A)
